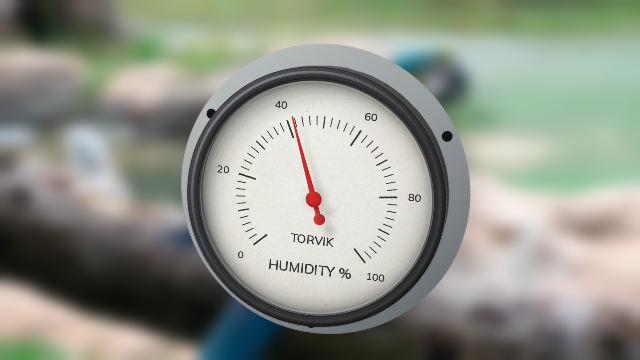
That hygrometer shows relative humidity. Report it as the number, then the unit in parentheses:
42 (%)
